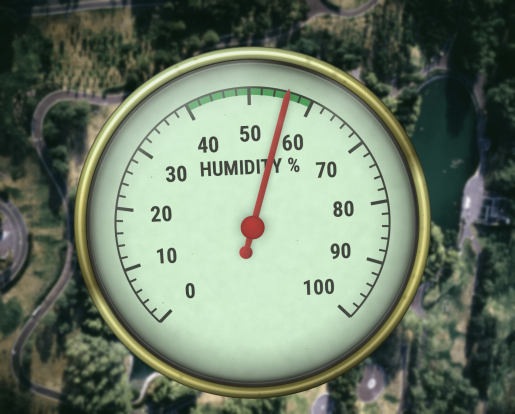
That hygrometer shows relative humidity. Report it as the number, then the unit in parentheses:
56 (%)
